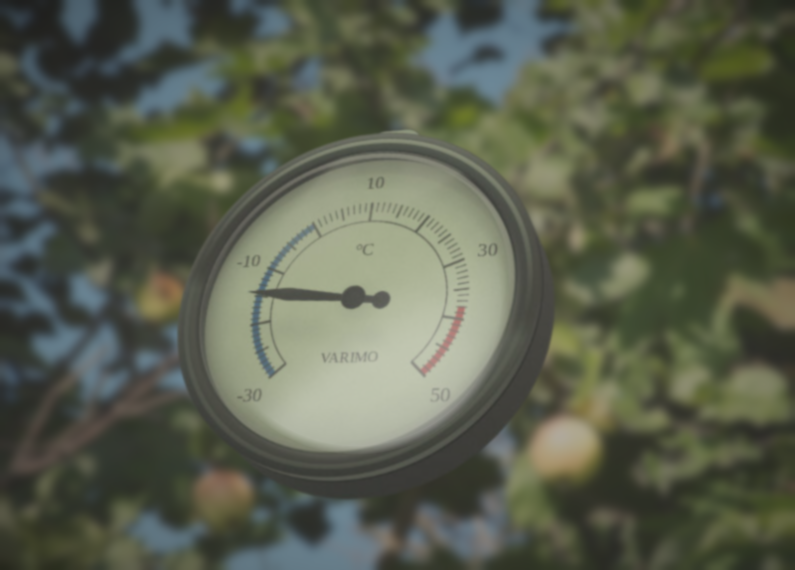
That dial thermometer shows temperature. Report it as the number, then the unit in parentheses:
-15 (°C)
